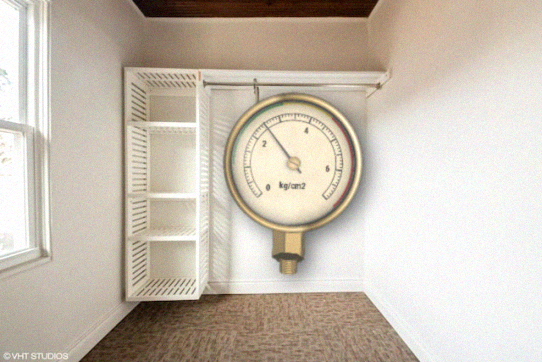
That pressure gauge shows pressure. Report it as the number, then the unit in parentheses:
2.5 (kg/cm²)
